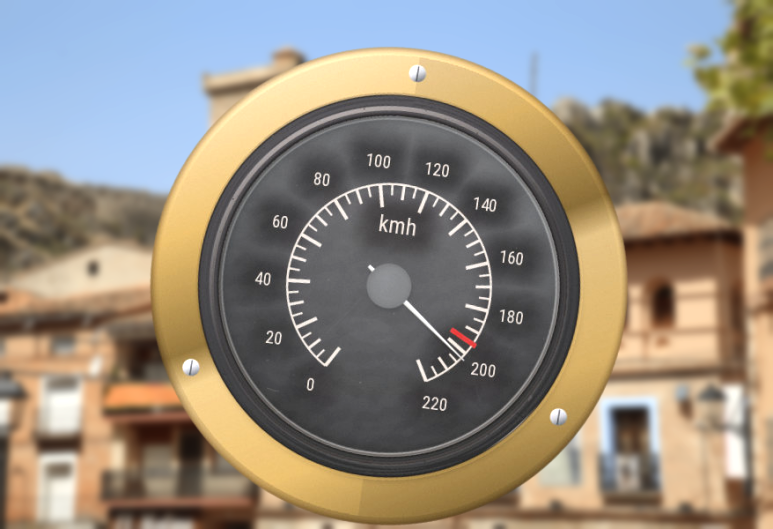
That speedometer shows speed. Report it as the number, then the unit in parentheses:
202.5 (km/h)
